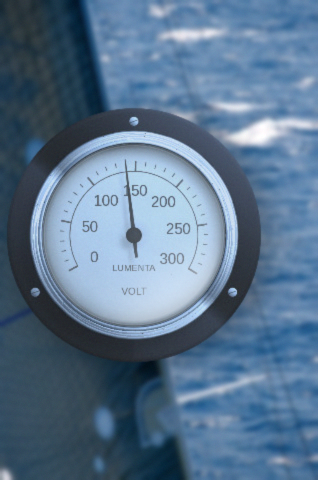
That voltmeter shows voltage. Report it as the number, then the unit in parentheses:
140 (V)
